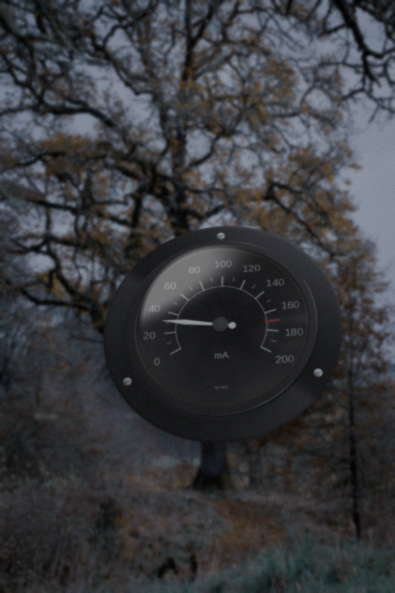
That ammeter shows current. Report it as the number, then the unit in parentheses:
30 (mA)
